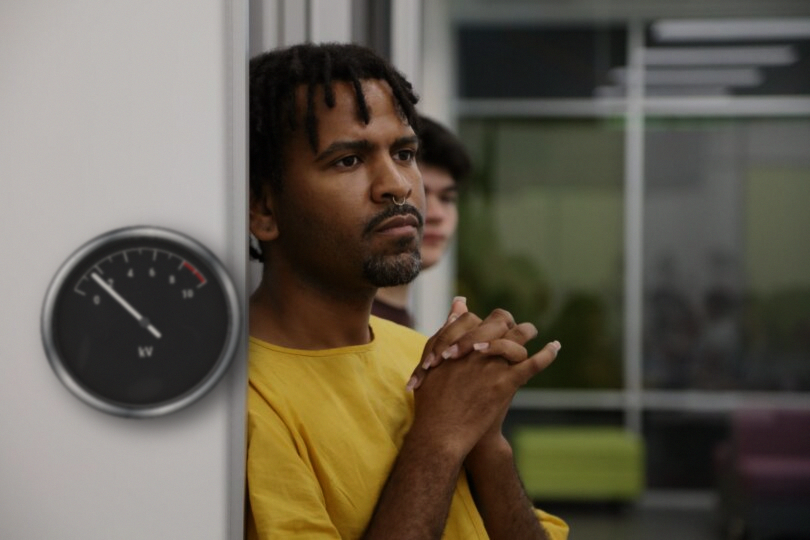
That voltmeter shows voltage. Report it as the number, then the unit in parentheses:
1.5 (kV)
